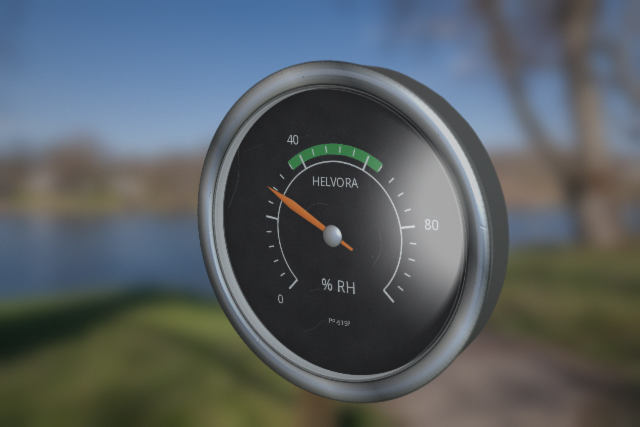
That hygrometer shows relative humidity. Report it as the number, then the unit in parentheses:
28 (%)
